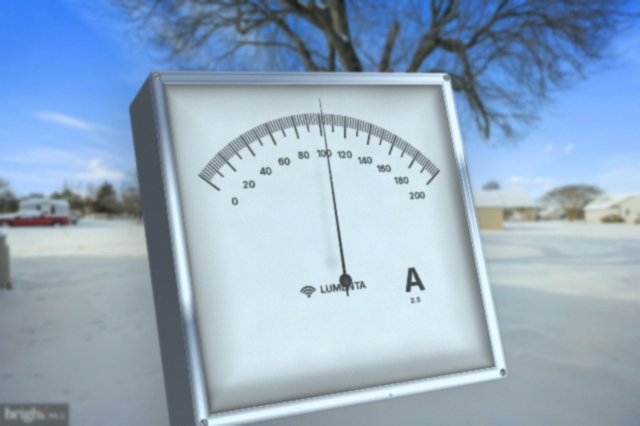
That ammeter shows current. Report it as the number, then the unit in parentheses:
100 (A)
